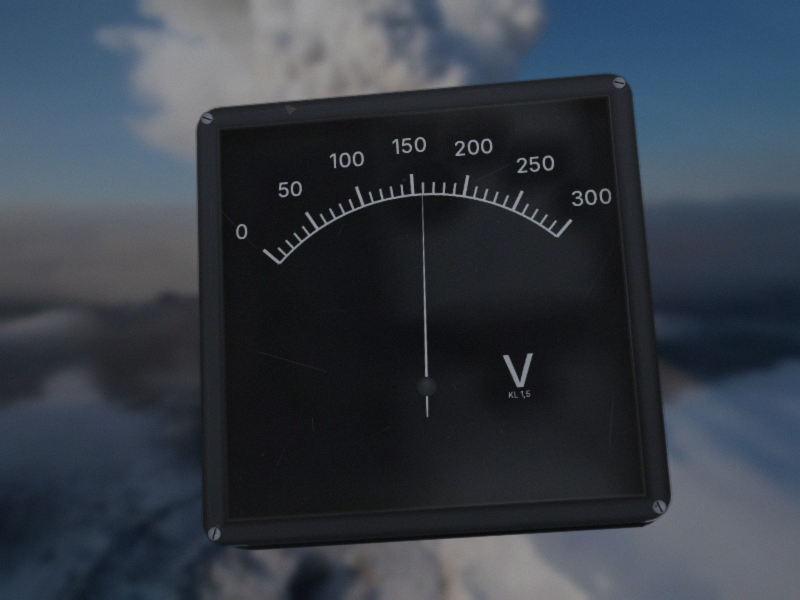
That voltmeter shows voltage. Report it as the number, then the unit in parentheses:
160 (V)
